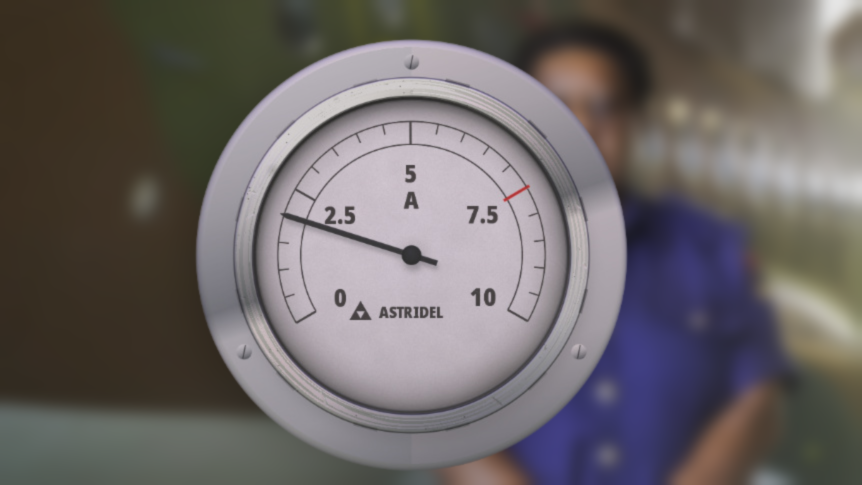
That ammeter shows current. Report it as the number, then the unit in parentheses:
2 (A)
